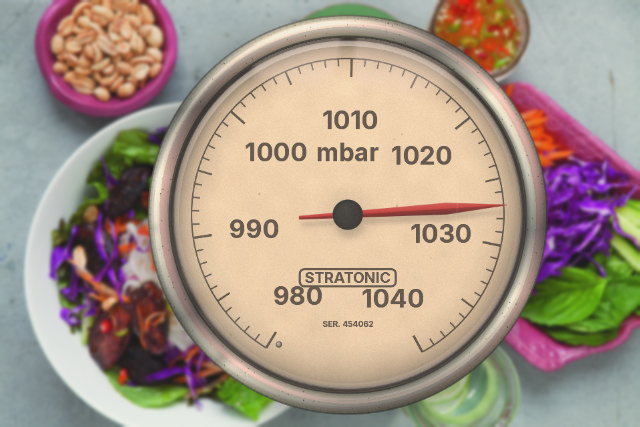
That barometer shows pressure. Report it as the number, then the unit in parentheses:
1027 (mbar)
